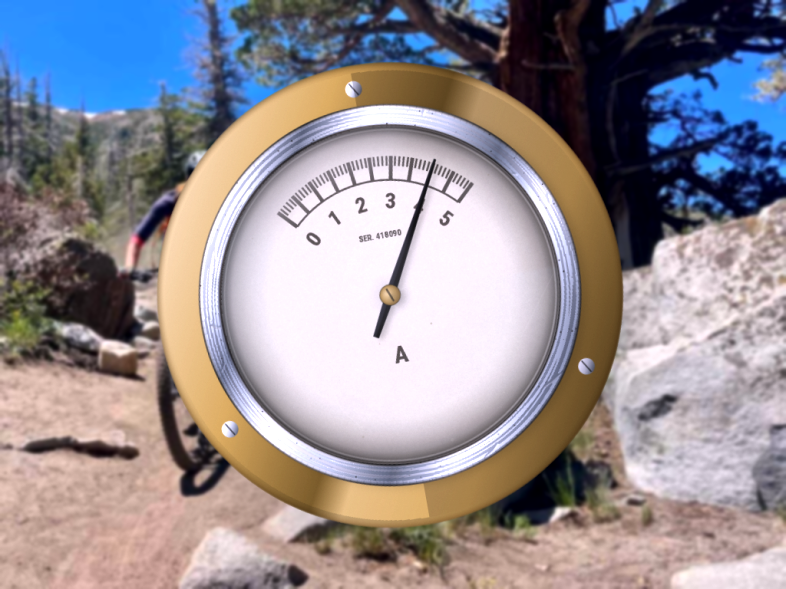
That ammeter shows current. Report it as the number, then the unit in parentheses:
4 (A)
